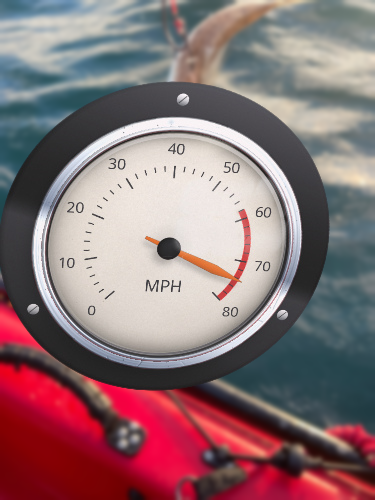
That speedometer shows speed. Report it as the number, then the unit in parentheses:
74 (mph)
